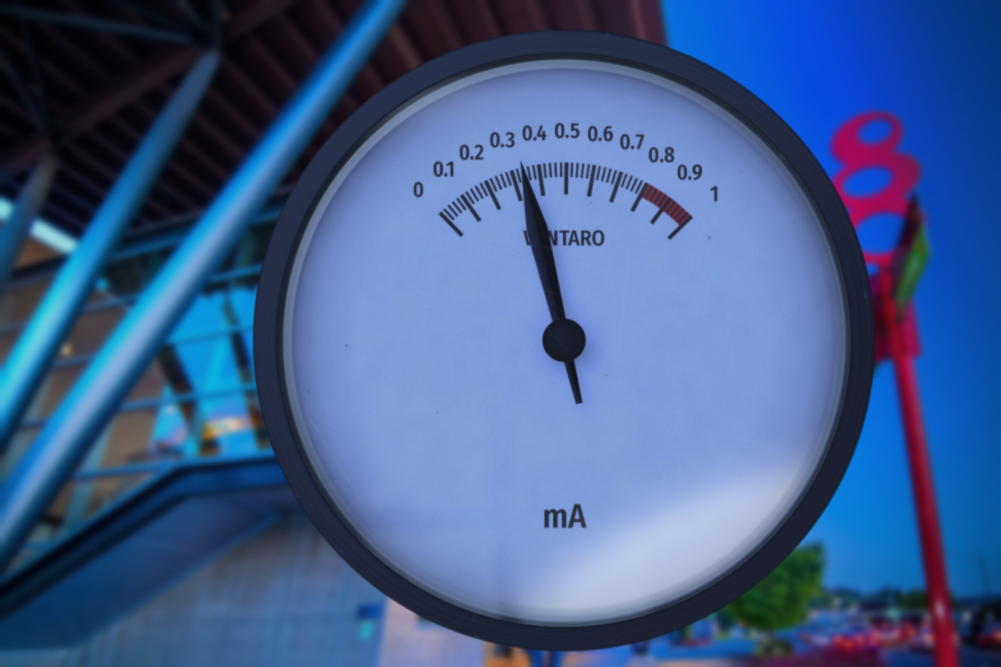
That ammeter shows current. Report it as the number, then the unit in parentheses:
0.34 (mA)
